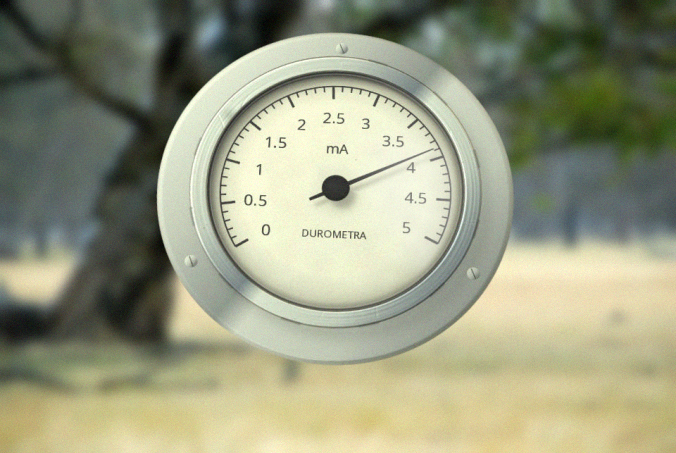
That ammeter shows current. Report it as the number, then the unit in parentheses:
3.9 (mA)
